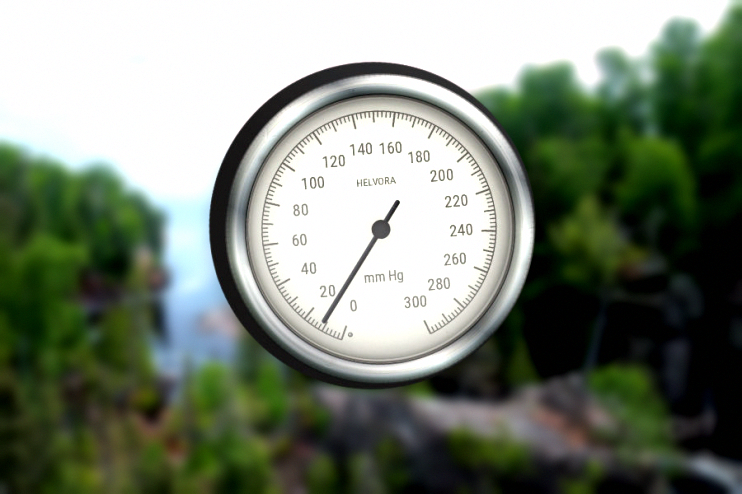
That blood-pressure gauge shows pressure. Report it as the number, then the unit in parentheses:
12 (mmHg)
